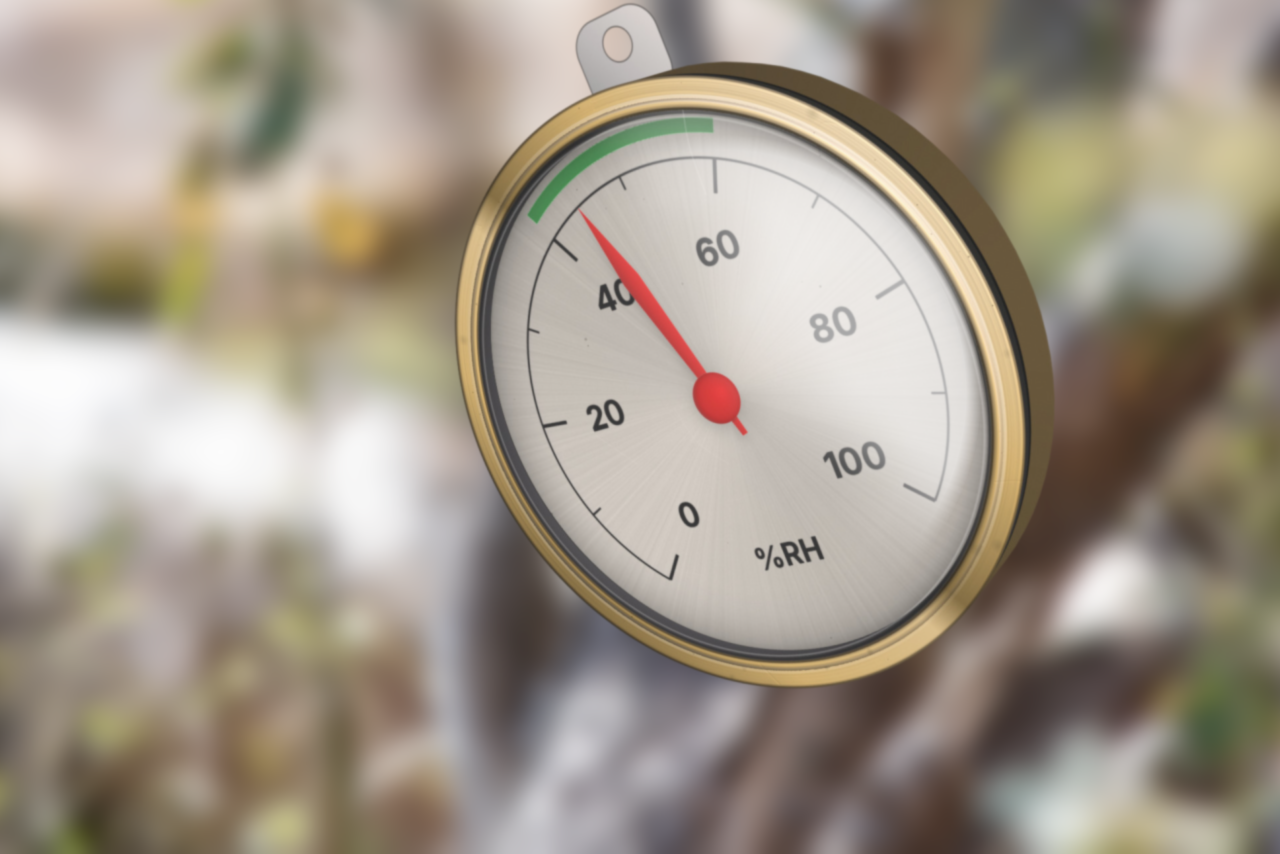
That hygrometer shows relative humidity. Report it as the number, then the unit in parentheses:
45 (%)
